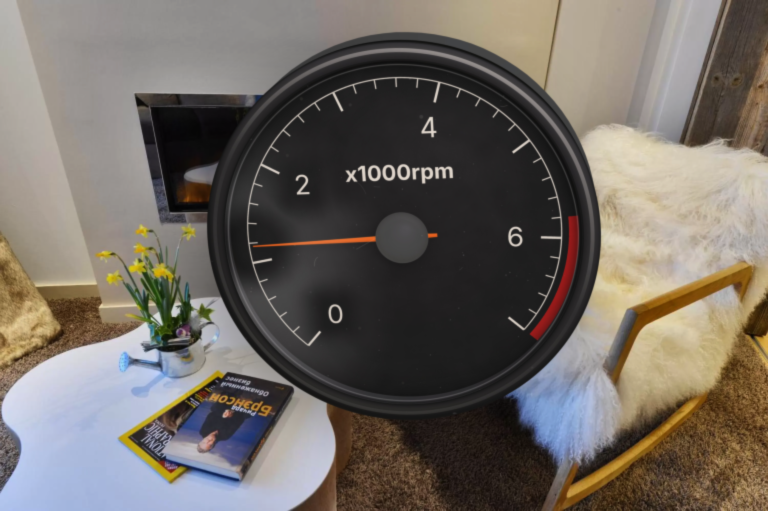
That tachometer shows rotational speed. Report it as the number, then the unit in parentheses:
1200 (rpm)
